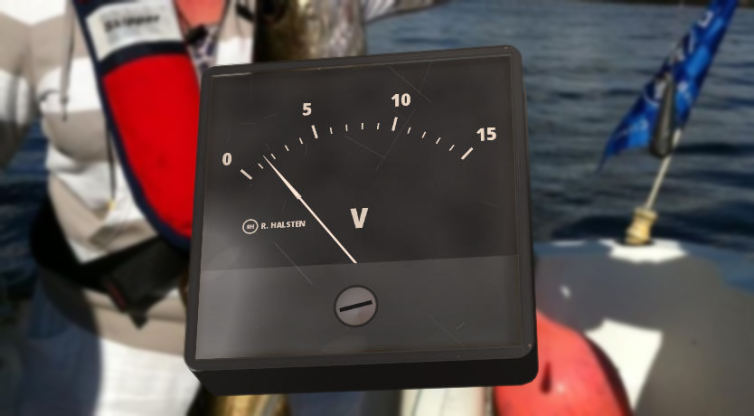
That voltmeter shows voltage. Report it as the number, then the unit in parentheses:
1.5 (V)
